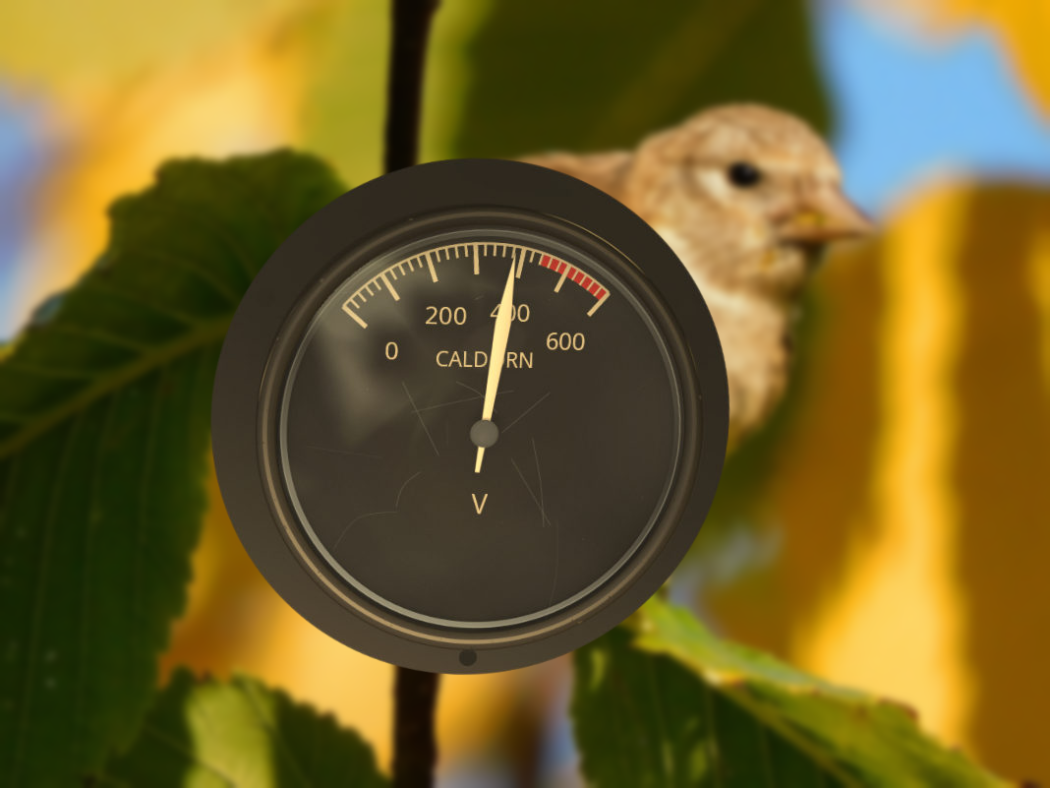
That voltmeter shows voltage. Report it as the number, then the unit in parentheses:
380 (V)
